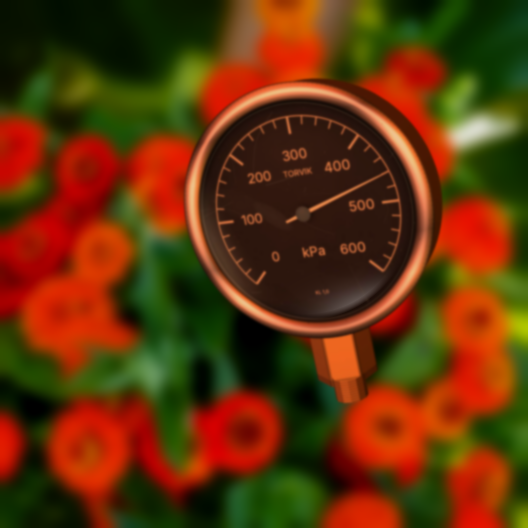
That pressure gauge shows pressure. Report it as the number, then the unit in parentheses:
460 (kPa)
